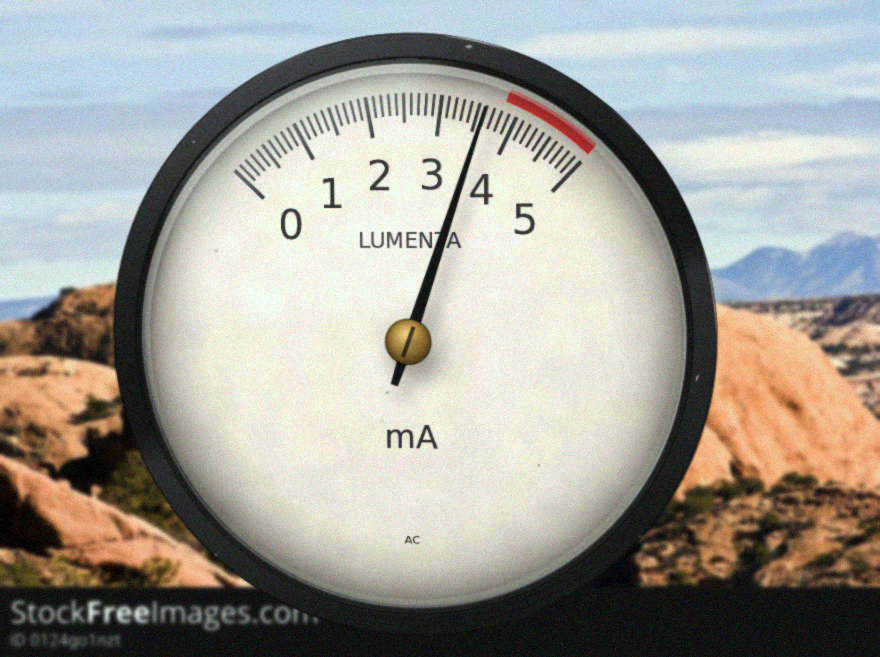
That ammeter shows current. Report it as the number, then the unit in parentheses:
3.6 (mA)
